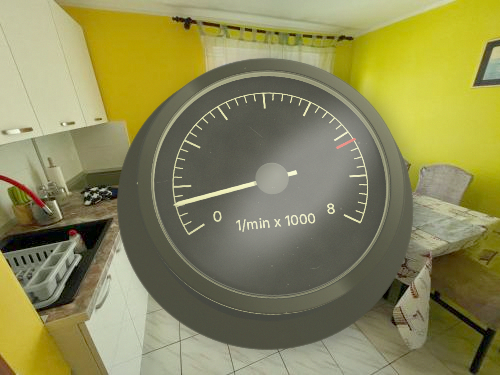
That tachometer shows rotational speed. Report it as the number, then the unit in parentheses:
600 (rpm)
